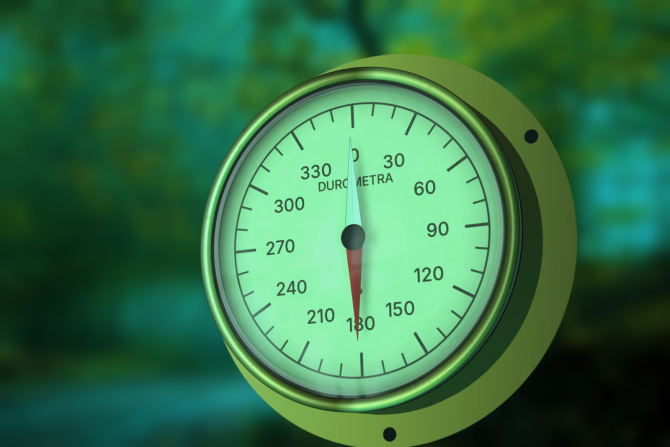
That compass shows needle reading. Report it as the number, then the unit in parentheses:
180 (°)
